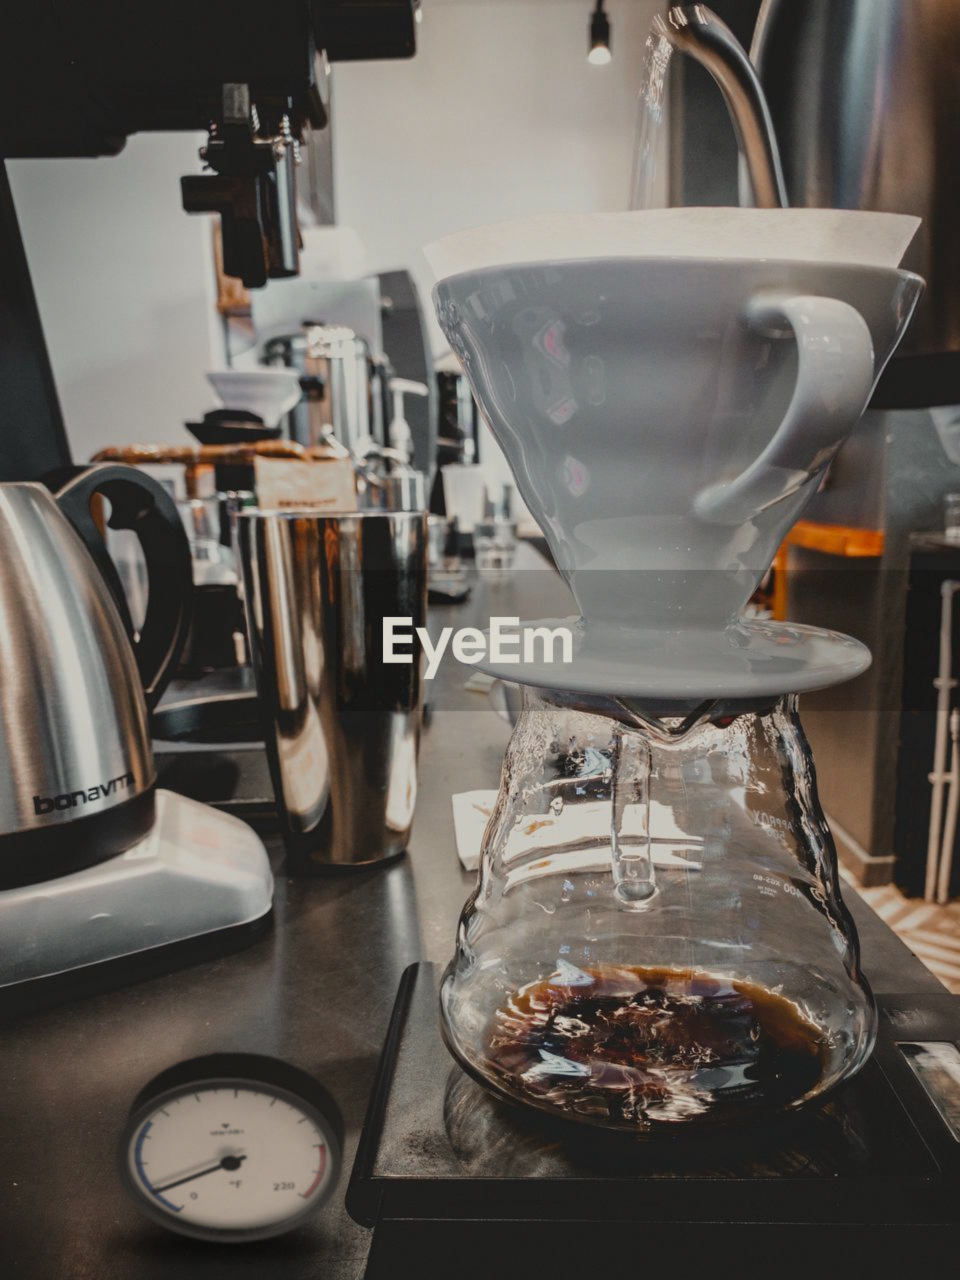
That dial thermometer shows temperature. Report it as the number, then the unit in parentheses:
20 (°F)
